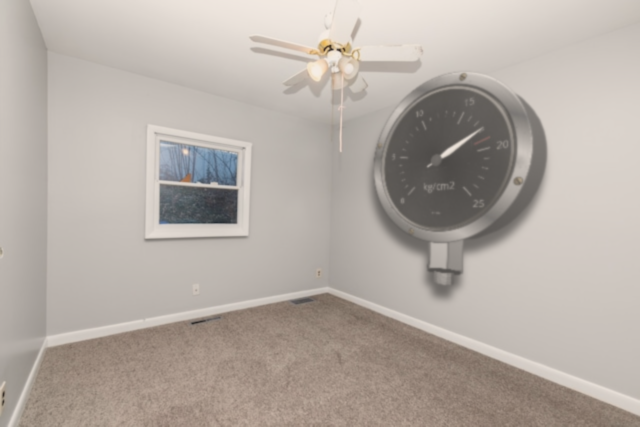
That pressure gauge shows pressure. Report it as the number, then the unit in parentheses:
18 (kg/cm²)
